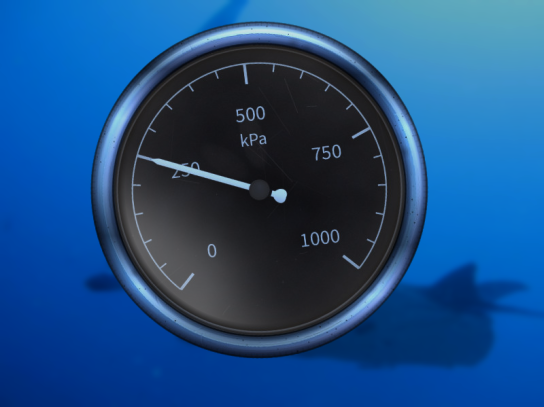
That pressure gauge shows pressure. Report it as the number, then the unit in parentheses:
250 (kPa)
